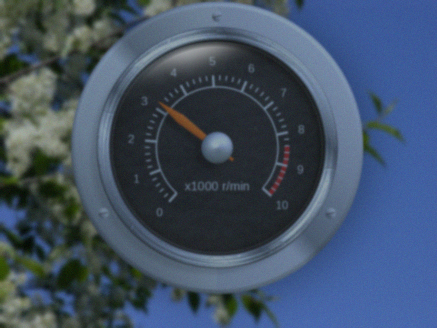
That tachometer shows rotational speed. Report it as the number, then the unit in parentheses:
3200 (rpm)
